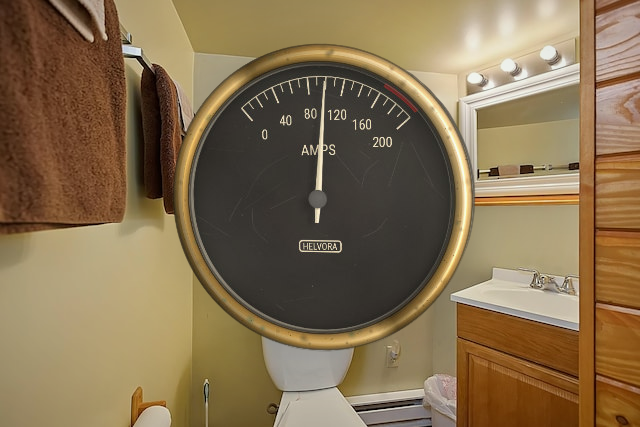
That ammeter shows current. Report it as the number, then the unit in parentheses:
100 (A)
